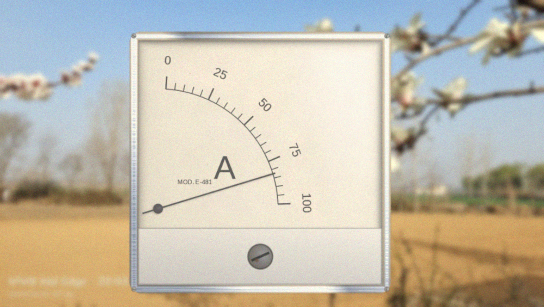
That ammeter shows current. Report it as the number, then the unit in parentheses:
82.5 (A)
